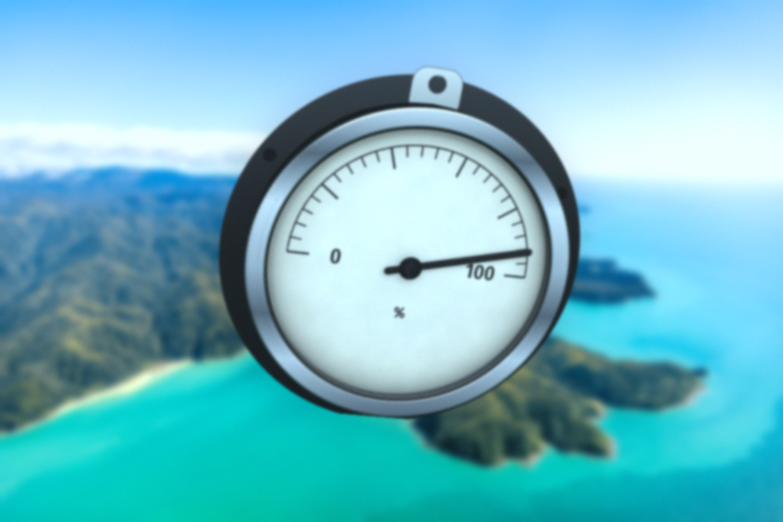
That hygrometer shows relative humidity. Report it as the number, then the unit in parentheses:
92 (%)
